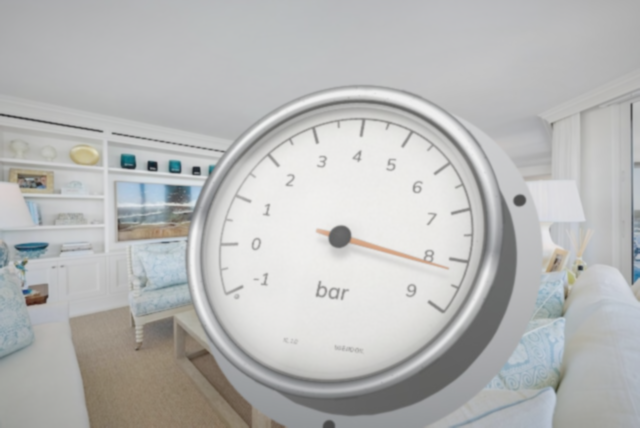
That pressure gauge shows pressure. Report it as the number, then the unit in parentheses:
8.25 (bar)
